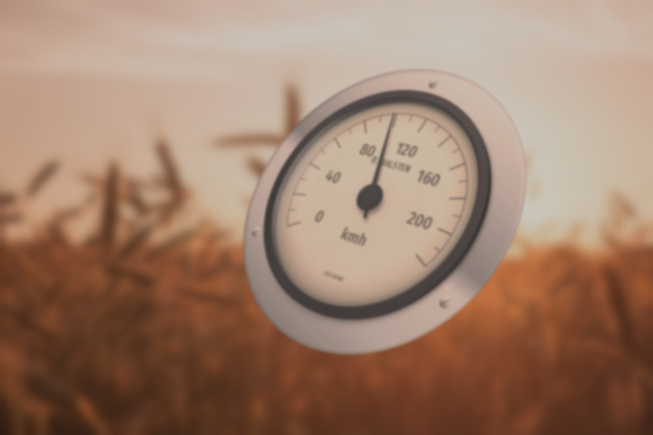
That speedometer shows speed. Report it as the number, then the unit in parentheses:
100 (km/h)
